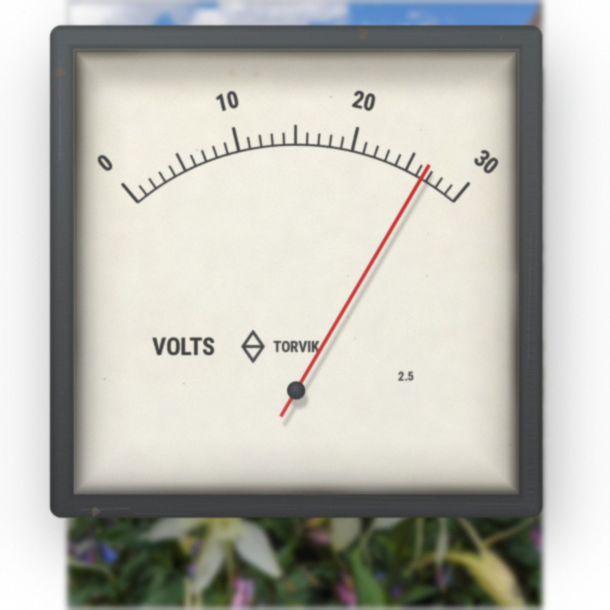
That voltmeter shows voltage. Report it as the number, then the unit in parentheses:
26.5 (V)
